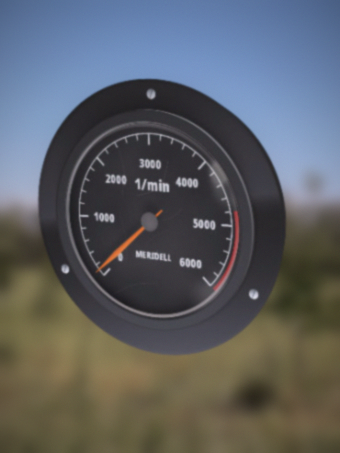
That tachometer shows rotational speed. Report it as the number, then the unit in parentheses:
100 (rpm)
